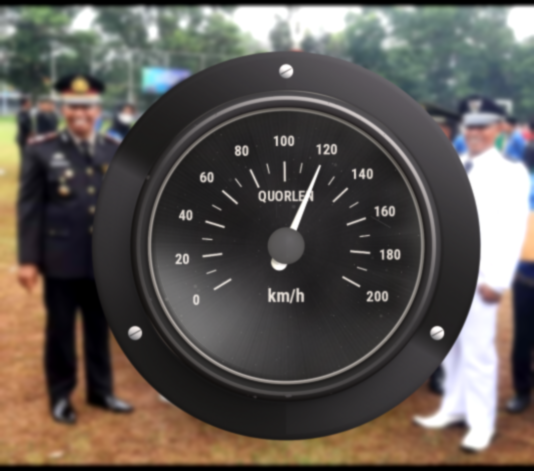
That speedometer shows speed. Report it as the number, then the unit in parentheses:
120 (km/h)
